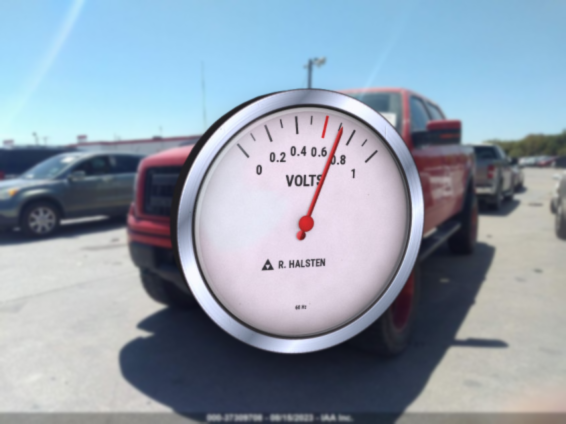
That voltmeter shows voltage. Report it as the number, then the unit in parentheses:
0.7 (V)
